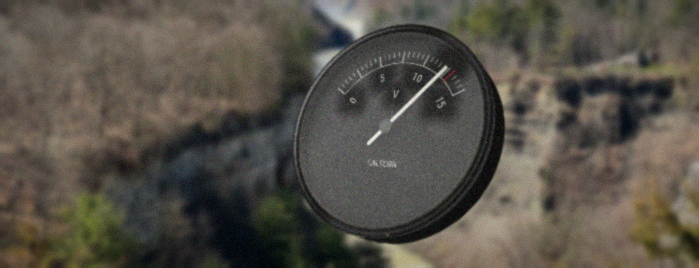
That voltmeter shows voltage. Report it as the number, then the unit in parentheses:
12.5 (V)
